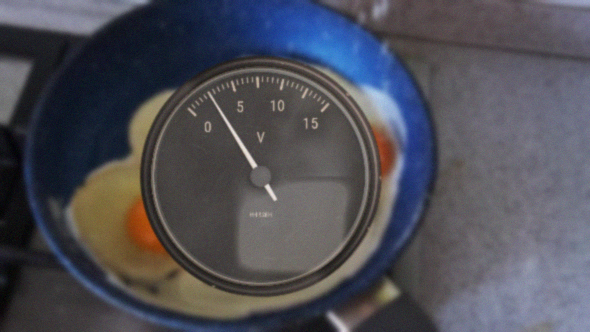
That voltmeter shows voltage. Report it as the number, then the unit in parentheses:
2.5 (V)
